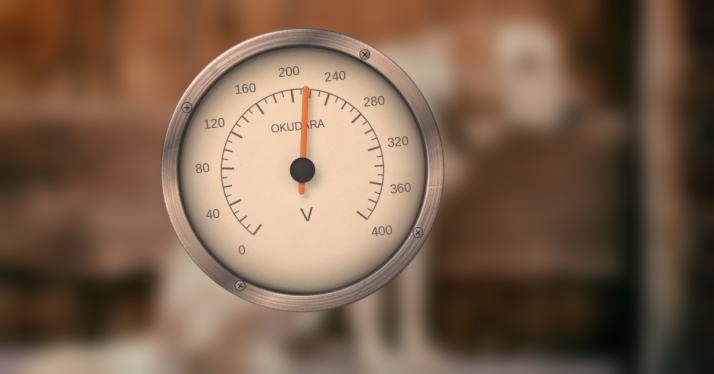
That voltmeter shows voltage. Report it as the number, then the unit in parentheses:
215 (V)
